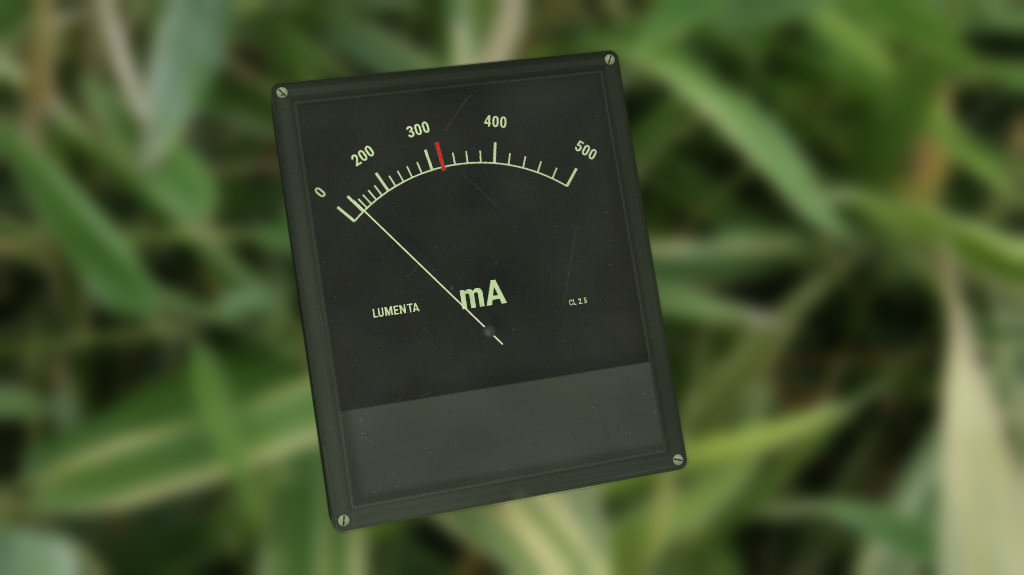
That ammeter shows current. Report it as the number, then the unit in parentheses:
100 (mA)
